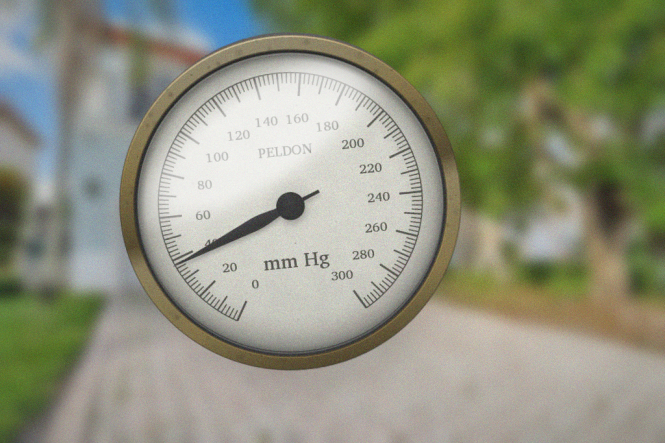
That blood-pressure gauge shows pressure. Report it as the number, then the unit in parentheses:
38 (mmHg)
